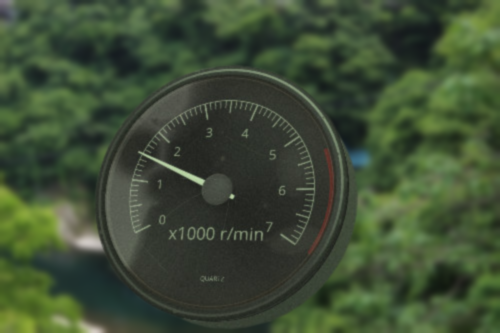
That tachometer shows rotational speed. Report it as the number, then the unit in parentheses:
1500 (rpm)
